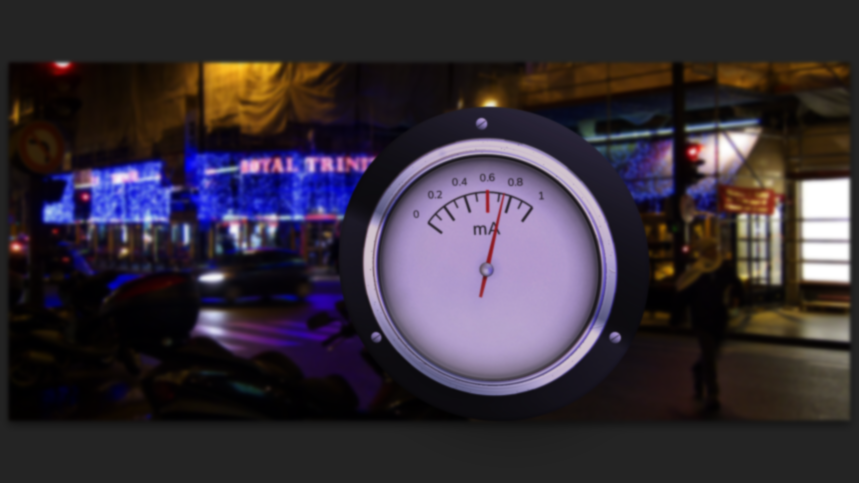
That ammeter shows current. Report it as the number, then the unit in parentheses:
0.75 (mA)
